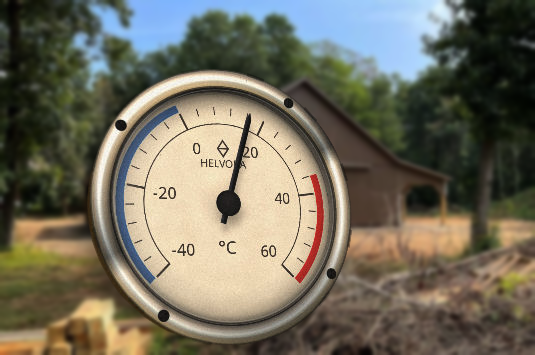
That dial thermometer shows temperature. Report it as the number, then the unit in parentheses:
16 (°C)
